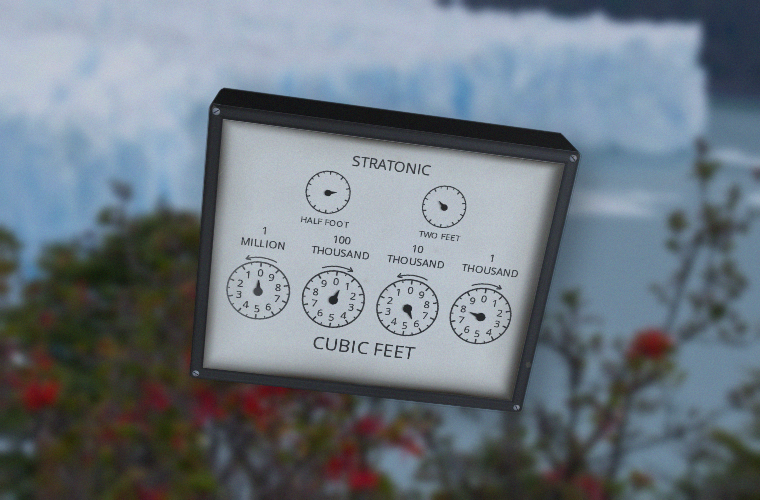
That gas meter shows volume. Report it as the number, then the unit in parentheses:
5800 (ft³)
